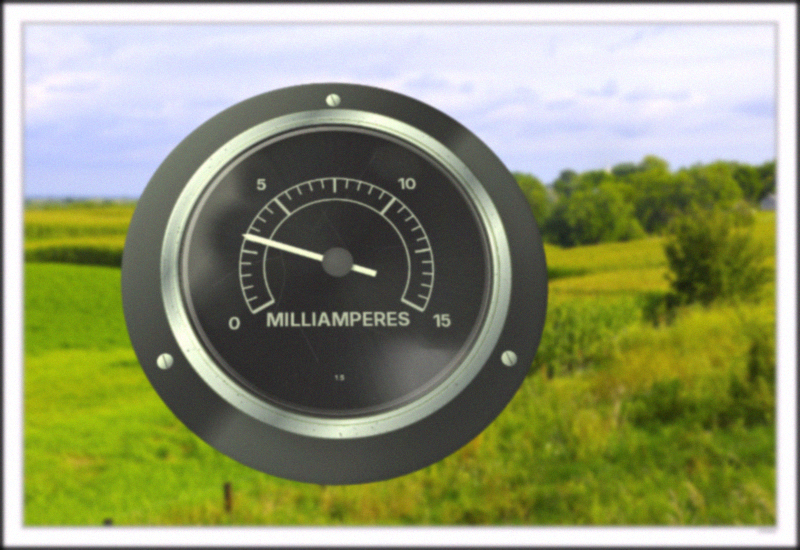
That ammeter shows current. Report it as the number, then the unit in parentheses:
3 (mA)
